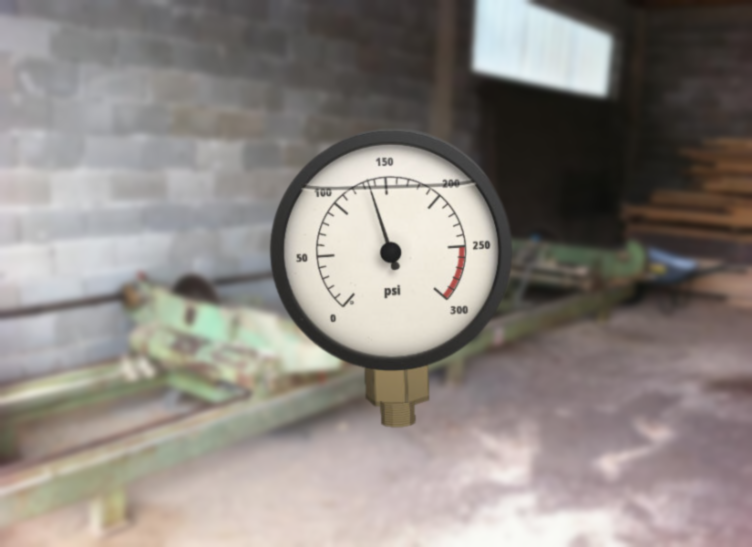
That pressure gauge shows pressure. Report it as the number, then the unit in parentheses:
135 (psi)
